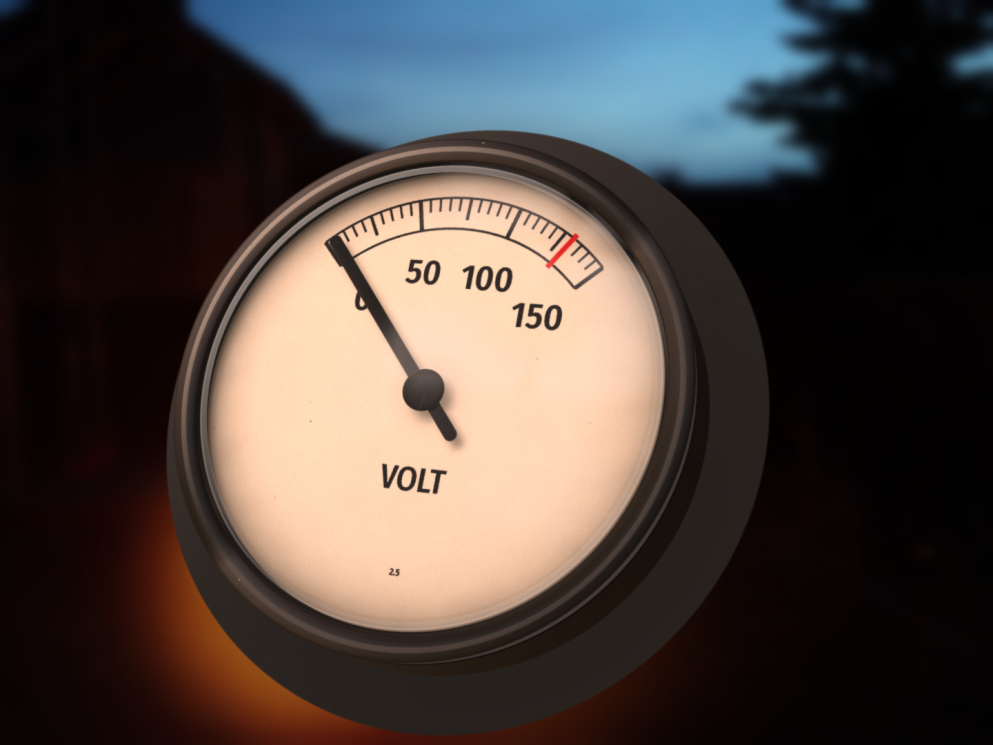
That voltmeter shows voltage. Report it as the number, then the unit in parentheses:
5 (V)
